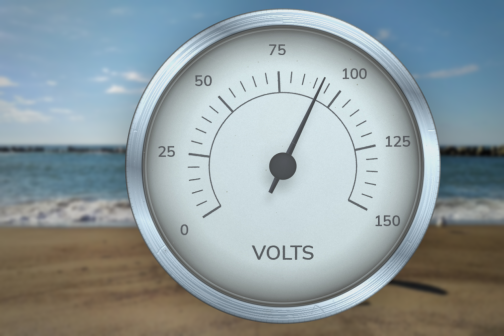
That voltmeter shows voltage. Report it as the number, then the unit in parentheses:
92.5 (V)
